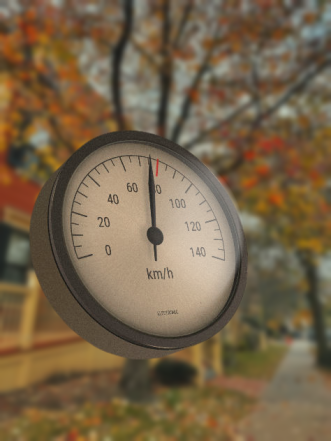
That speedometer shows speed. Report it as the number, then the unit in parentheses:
75 (km/h)
